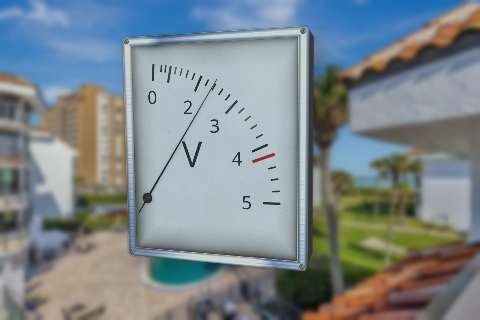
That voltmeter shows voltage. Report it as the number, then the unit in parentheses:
2.4 (V)
